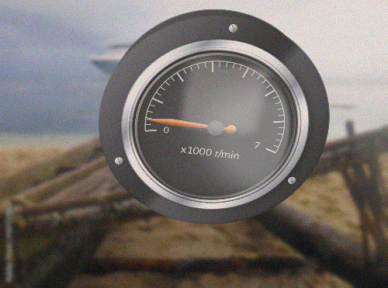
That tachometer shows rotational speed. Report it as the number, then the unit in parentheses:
400 (rpm)
